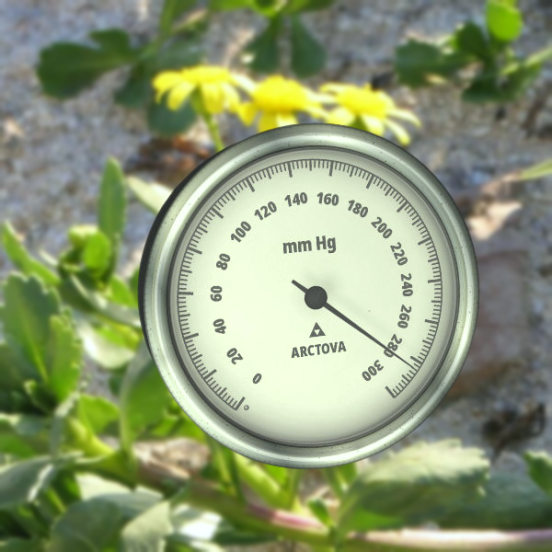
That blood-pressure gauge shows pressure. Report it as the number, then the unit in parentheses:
284 (mmHg)
